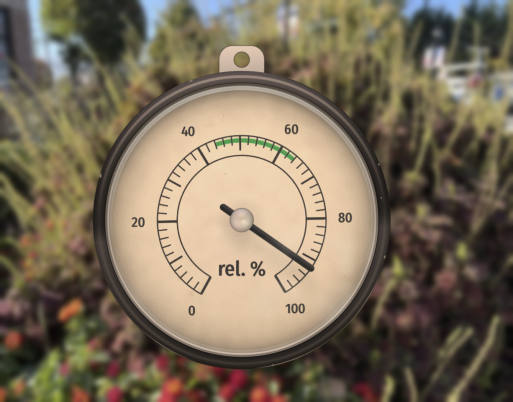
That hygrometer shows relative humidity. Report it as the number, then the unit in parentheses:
92 (%)
